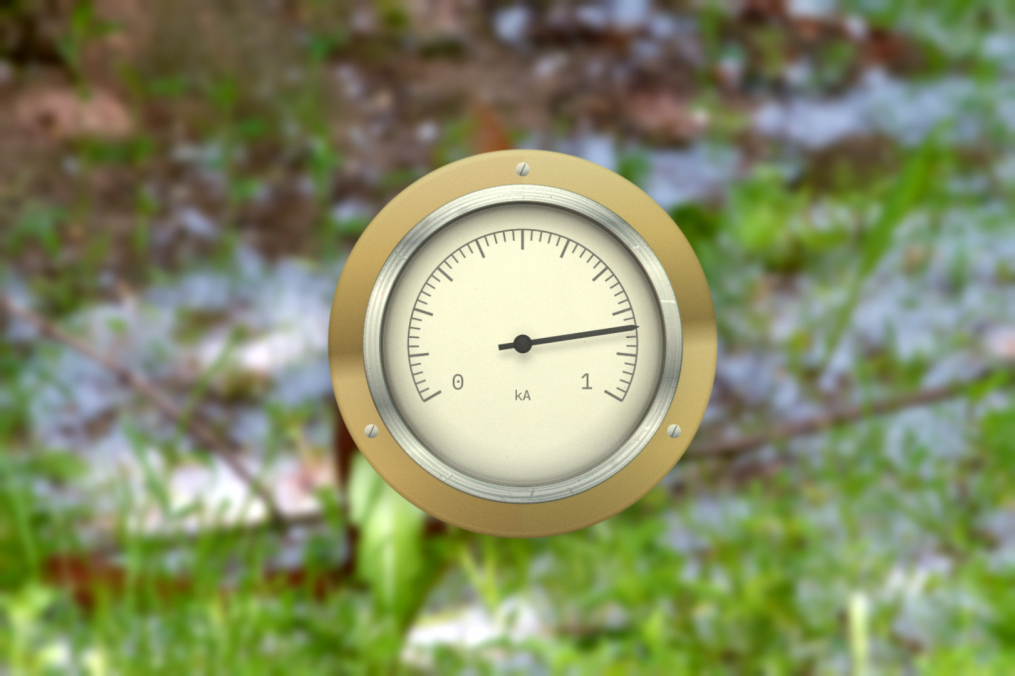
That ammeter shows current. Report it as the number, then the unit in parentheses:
0.84 (kA)
